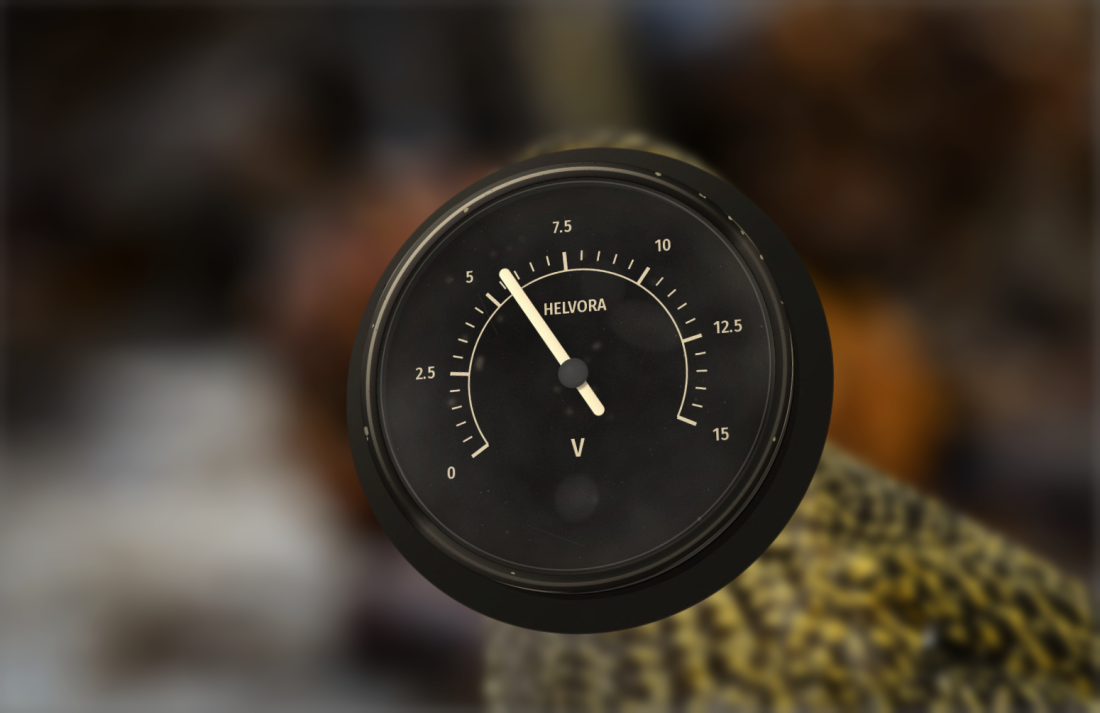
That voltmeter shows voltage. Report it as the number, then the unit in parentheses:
5.75 (V)
